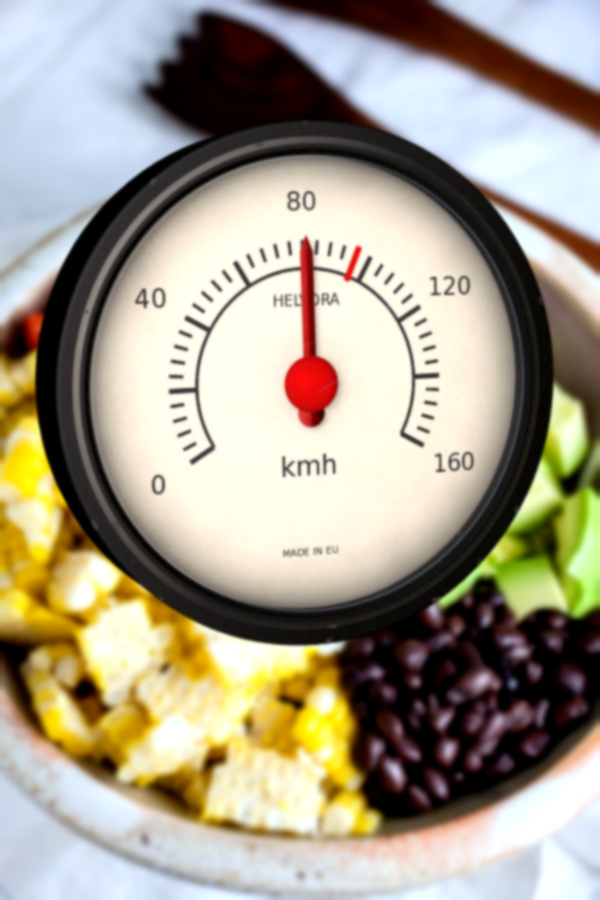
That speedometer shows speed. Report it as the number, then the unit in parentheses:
80 (km/h)
